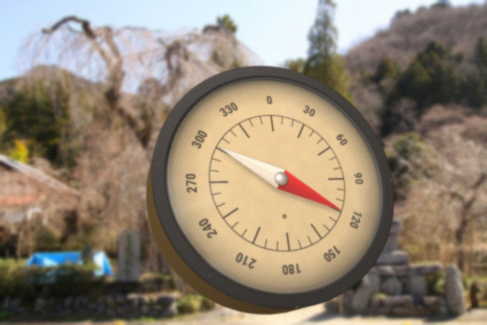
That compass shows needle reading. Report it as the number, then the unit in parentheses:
120 (°)
